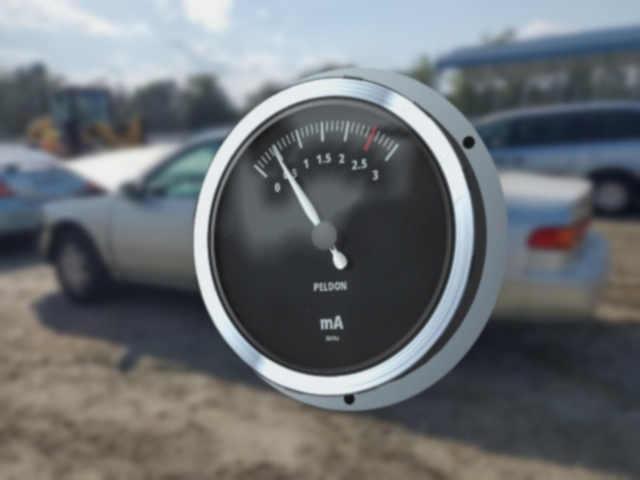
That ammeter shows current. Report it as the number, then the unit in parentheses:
0.5 (mA)
